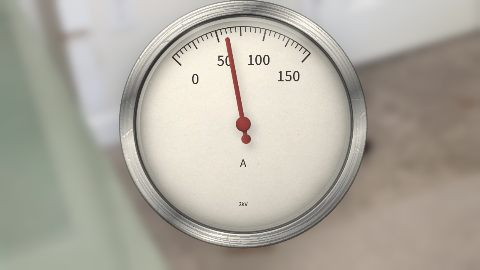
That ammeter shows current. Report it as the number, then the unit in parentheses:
60 (A)
